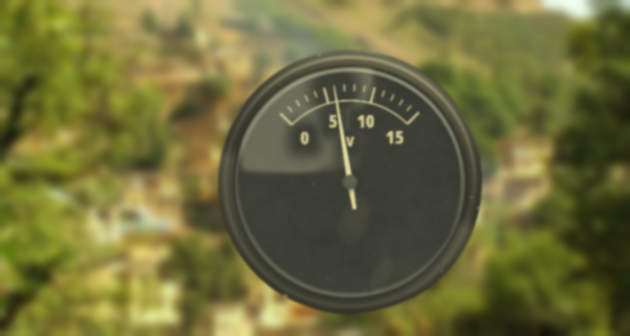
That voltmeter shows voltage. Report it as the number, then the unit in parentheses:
6 (V)
